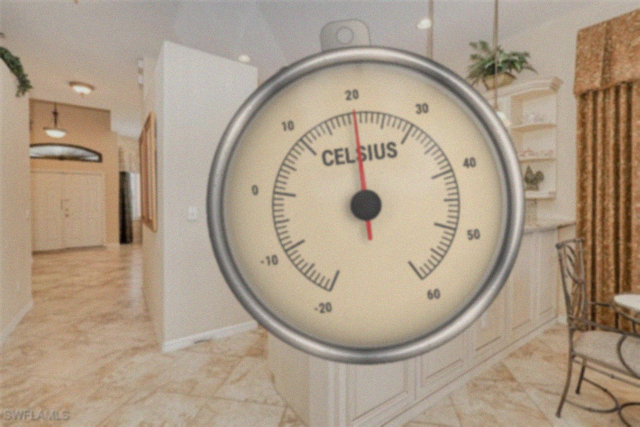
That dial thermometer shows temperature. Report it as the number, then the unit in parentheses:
20 (°C)
